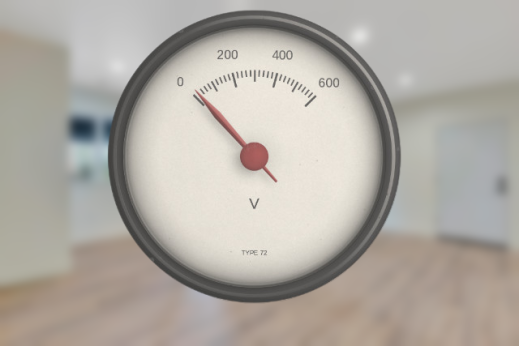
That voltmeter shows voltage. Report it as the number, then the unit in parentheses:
20 (V)
